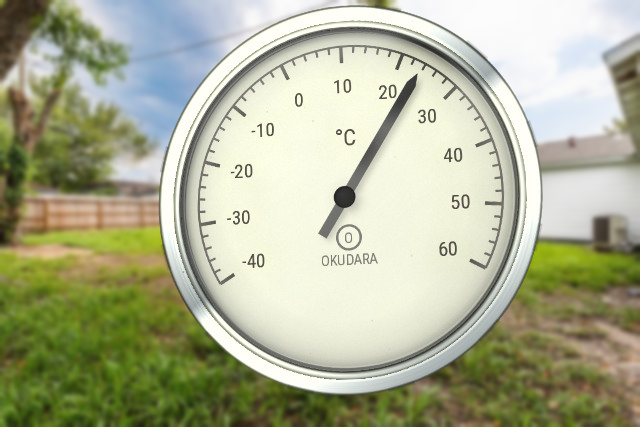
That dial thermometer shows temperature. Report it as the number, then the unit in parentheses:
24 (°C)
